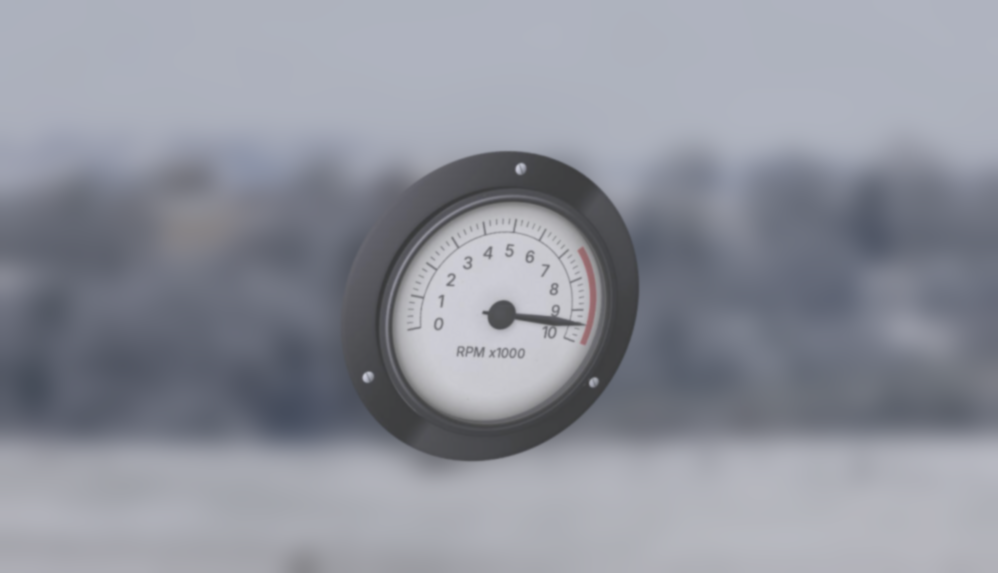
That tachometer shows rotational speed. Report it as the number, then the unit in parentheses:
9400 (rpm)
